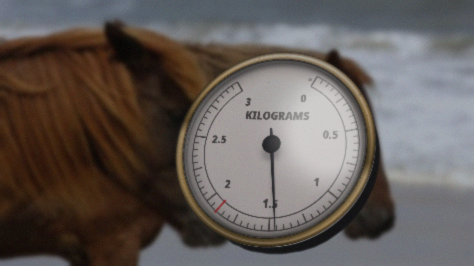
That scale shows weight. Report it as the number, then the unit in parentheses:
1.45 (kg)
